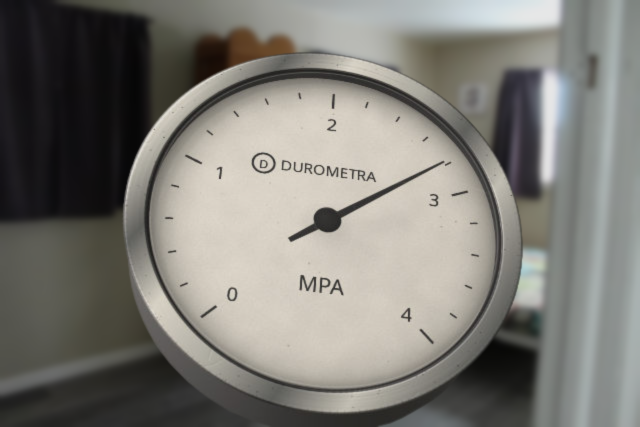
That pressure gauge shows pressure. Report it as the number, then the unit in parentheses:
2.8 (MPa)
